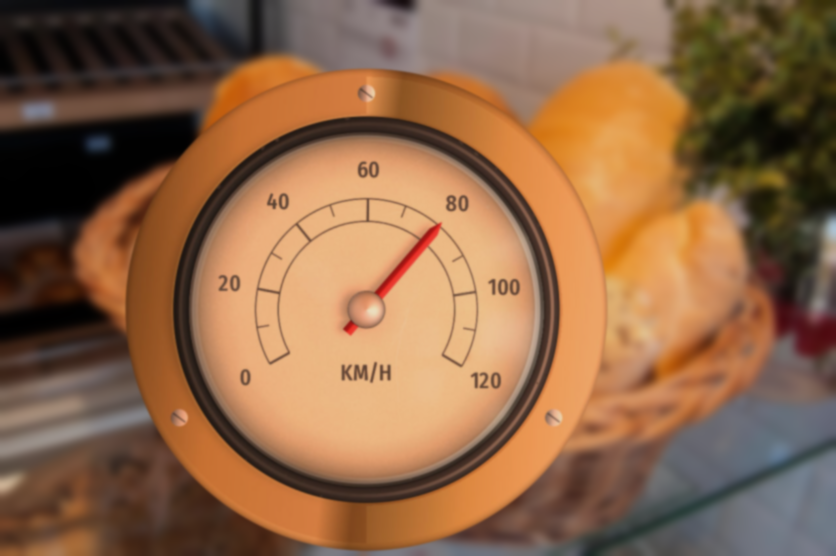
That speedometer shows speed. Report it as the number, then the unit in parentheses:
80 (km/h)
